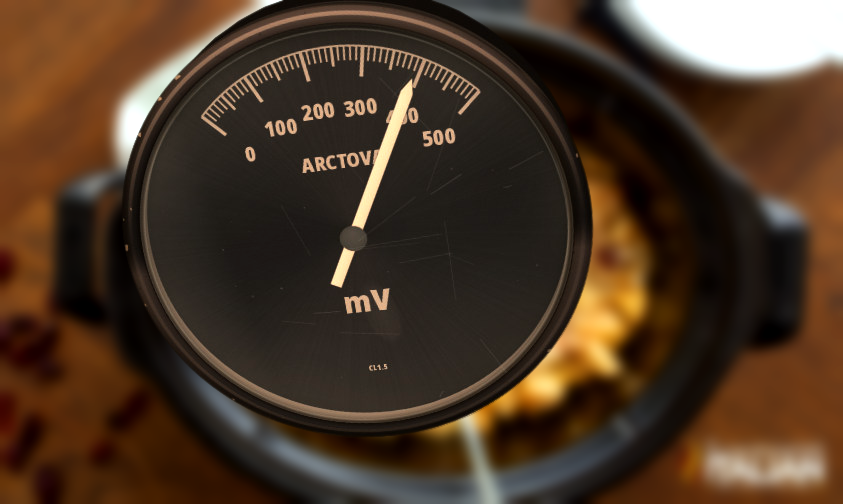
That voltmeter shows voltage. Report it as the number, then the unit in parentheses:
390 (mV)
